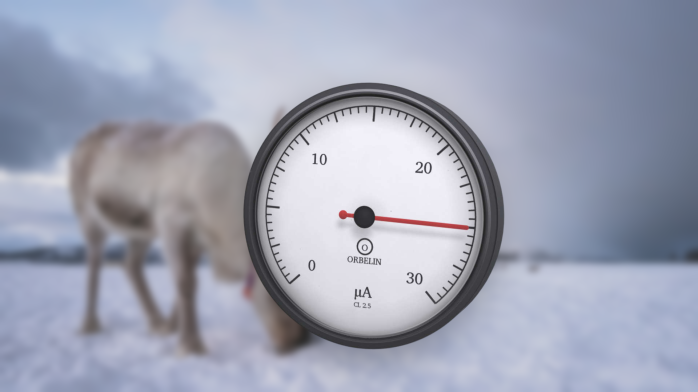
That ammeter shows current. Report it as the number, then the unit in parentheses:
25 (µA)
